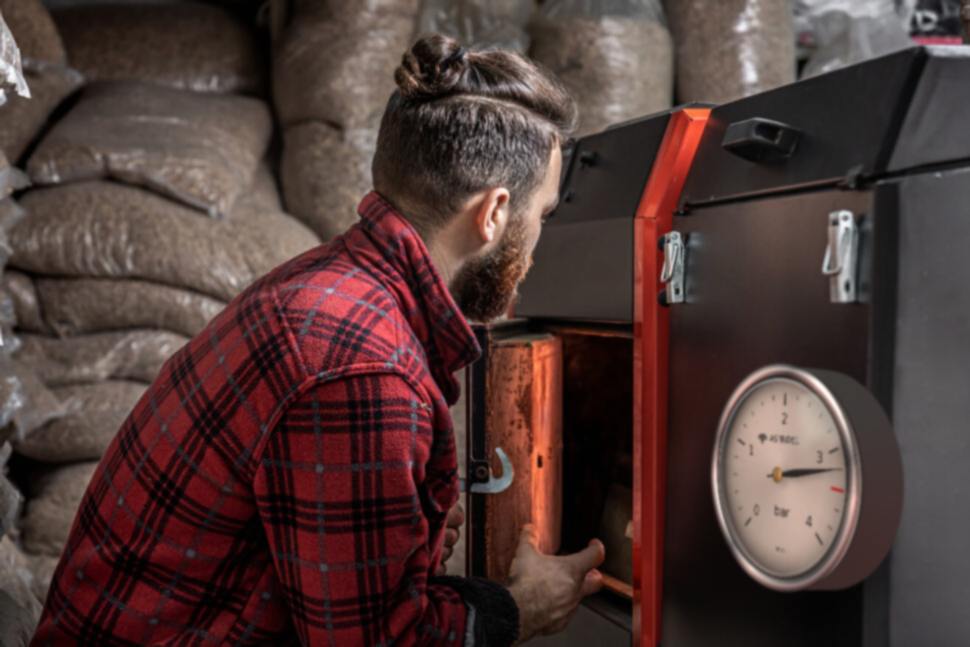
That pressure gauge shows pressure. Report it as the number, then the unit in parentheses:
3.2 (bar)
